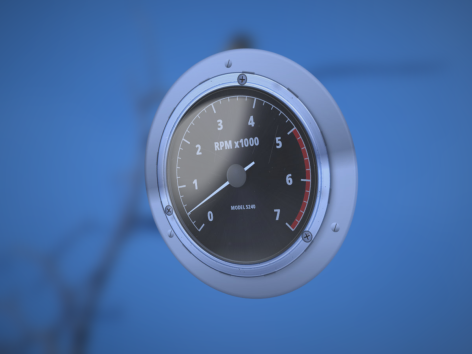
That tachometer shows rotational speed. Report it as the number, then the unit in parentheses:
400 (rpm)
